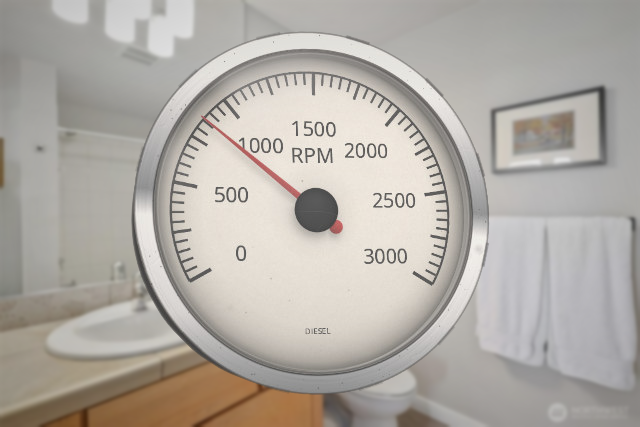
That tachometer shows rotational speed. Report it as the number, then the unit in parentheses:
850 (rpm)
